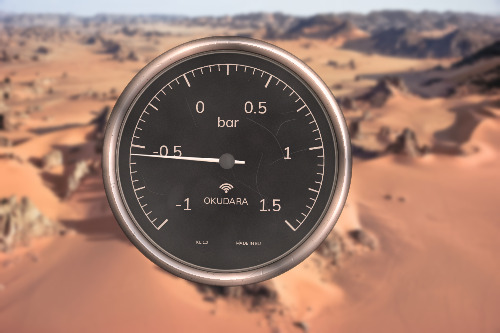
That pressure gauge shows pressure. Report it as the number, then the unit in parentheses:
-0.55 (bar)
